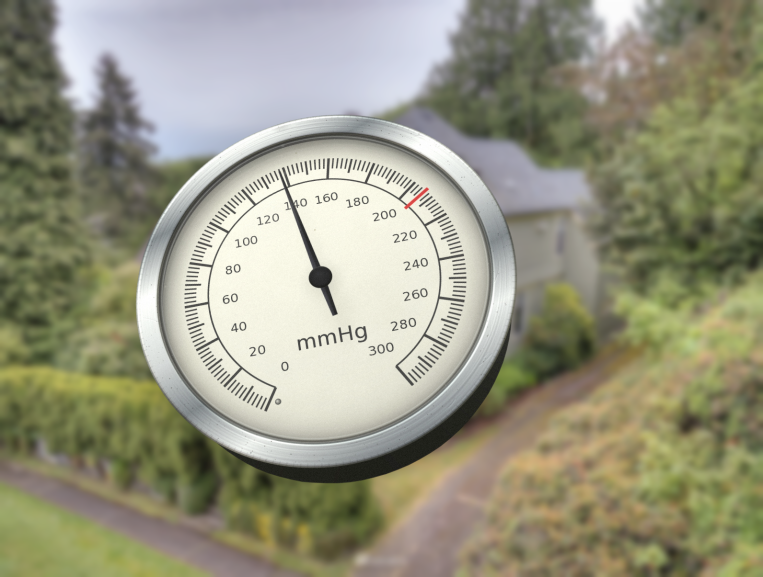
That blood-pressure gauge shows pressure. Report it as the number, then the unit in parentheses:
138 (mmHg)
